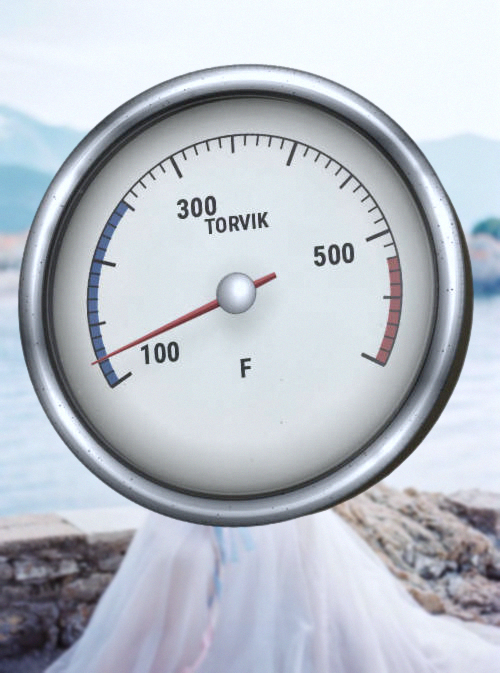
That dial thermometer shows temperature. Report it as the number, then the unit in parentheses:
120 (°F)
